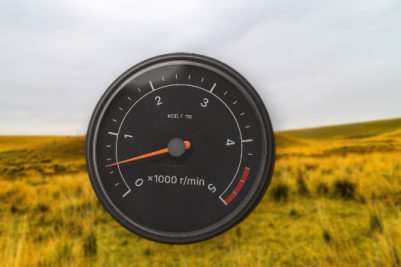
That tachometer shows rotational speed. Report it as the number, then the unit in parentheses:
500 (rpm)
